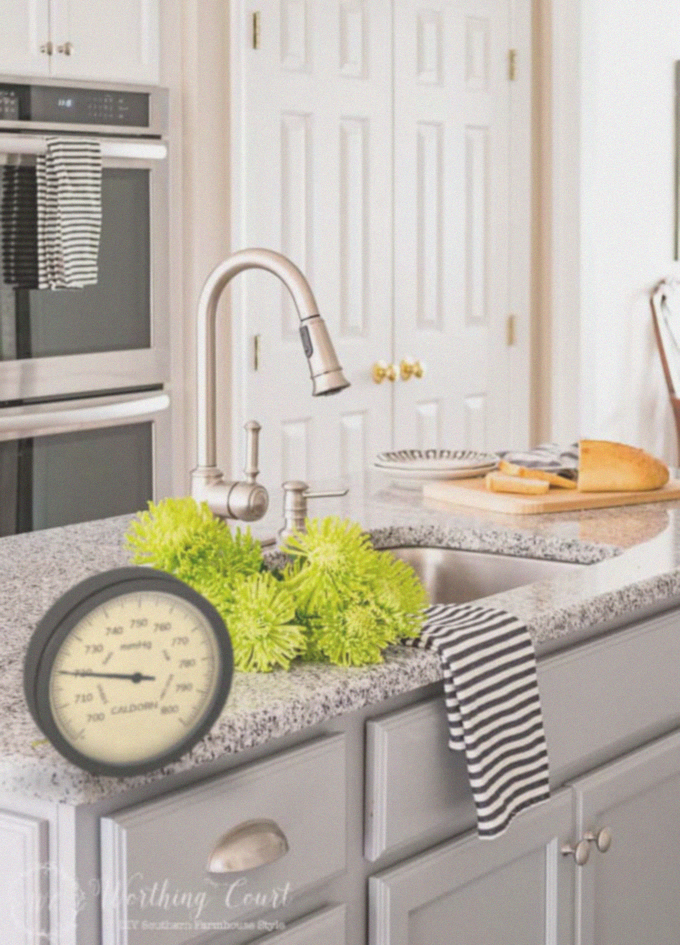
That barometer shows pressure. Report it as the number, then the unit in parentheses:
720 (mmHg)
